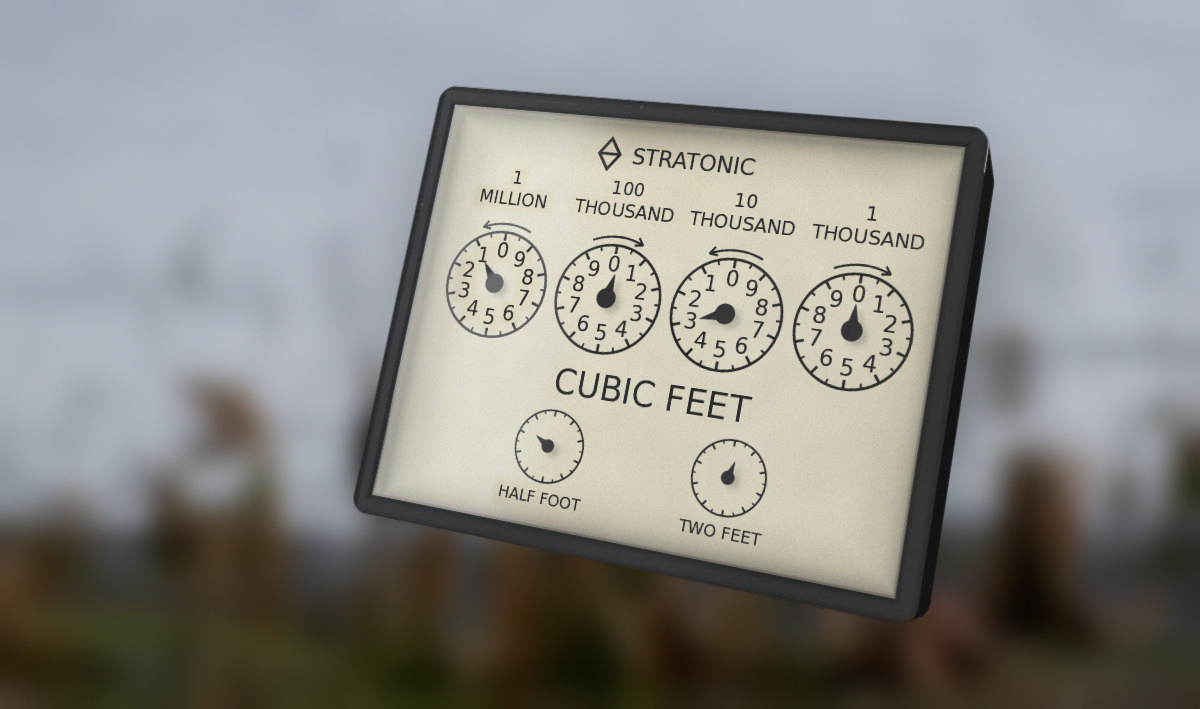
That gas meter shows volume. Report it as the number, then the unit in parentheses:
103000 (ft³)
